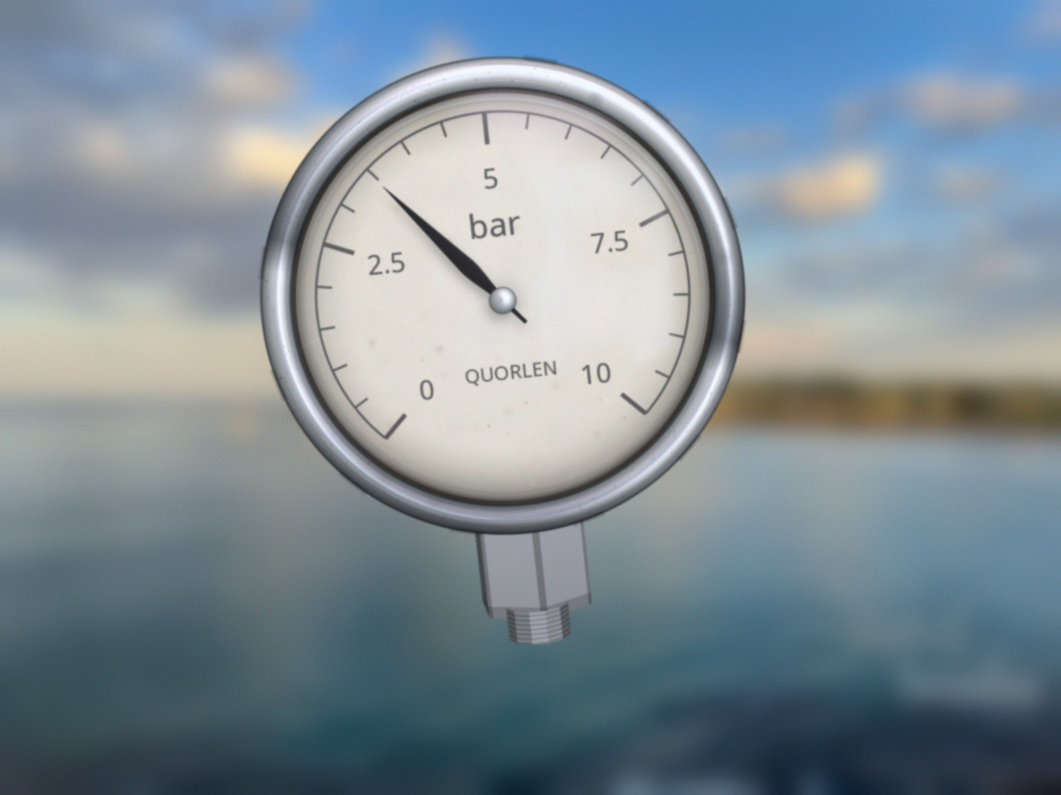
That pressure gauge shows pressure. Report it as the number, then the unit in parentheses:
3.5 (bar)
